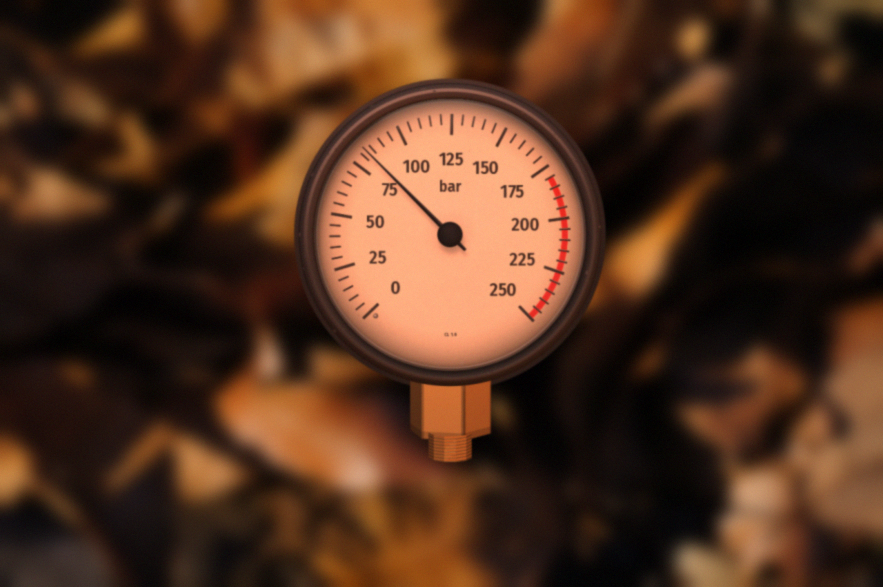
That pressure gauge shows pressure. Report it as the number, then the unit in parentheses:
82.5 (bar)
